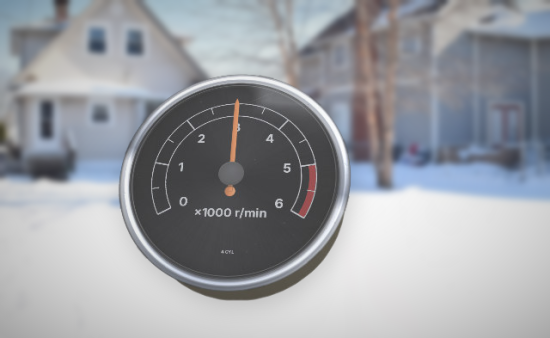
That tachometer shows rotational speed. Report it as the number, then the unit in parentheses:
3000 (rpm)
